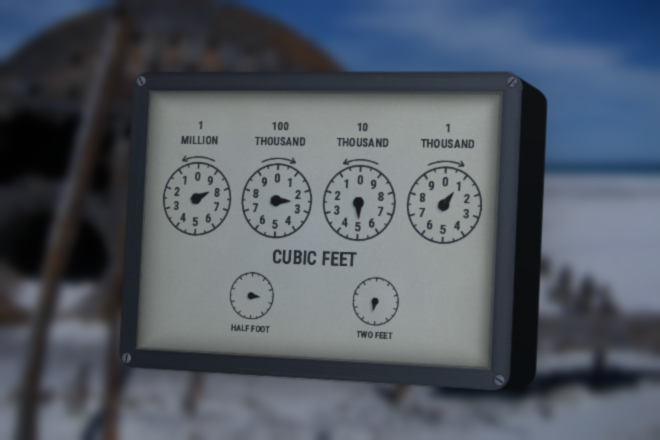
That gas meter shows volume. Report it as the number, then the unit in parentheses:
825100 (ft³)
